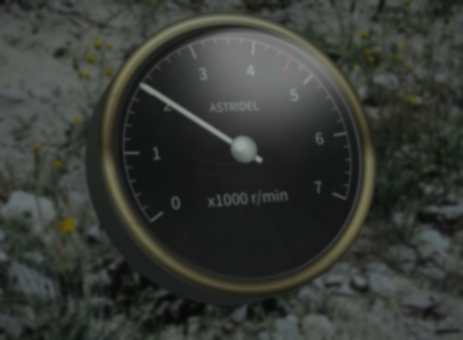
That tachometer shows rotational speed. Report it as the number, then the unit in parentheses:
2000 (rpm)
